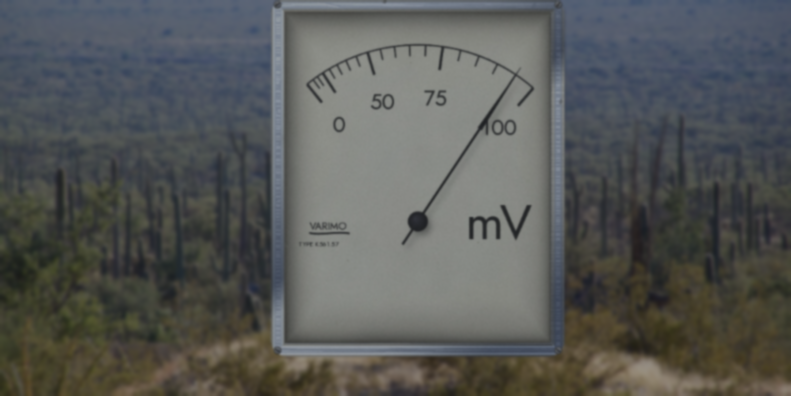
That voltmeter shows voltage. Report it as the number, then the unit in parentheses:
95 (mV)
